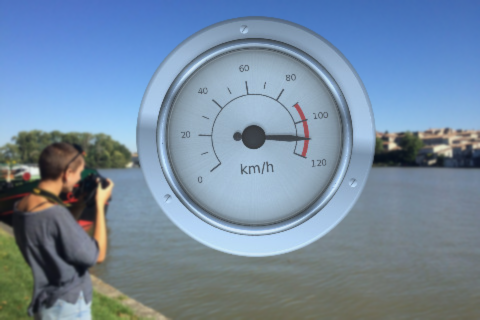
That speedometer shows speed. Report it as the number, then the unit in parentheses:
110 (km/h)
